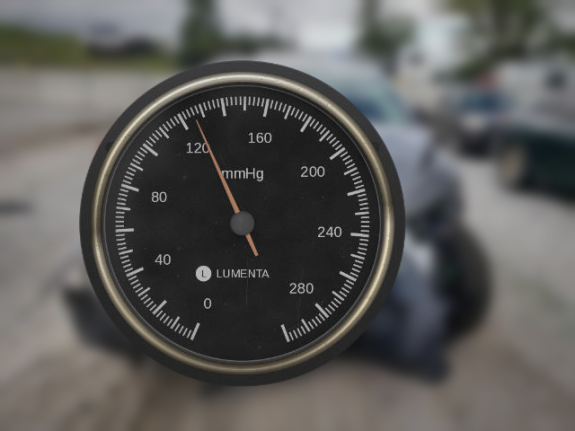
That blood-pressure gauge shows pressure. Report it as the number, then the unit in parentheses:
126 (mmHg)
